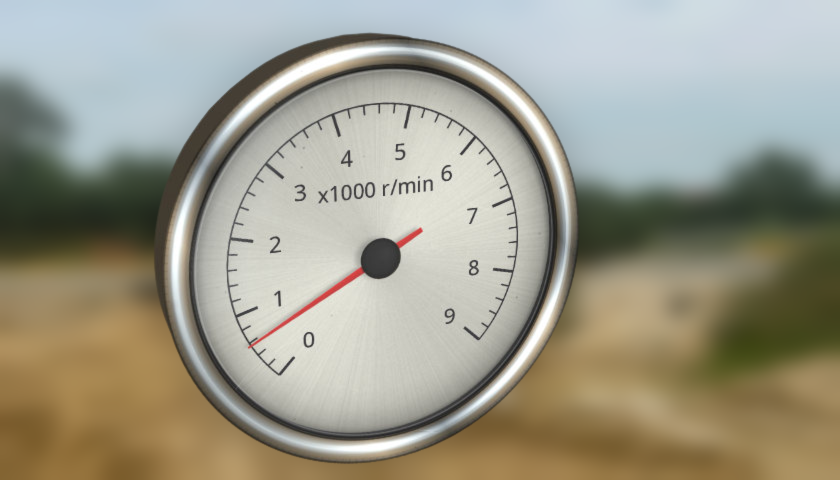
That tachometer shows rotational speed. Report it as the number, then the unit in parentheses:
600 (rpm)
